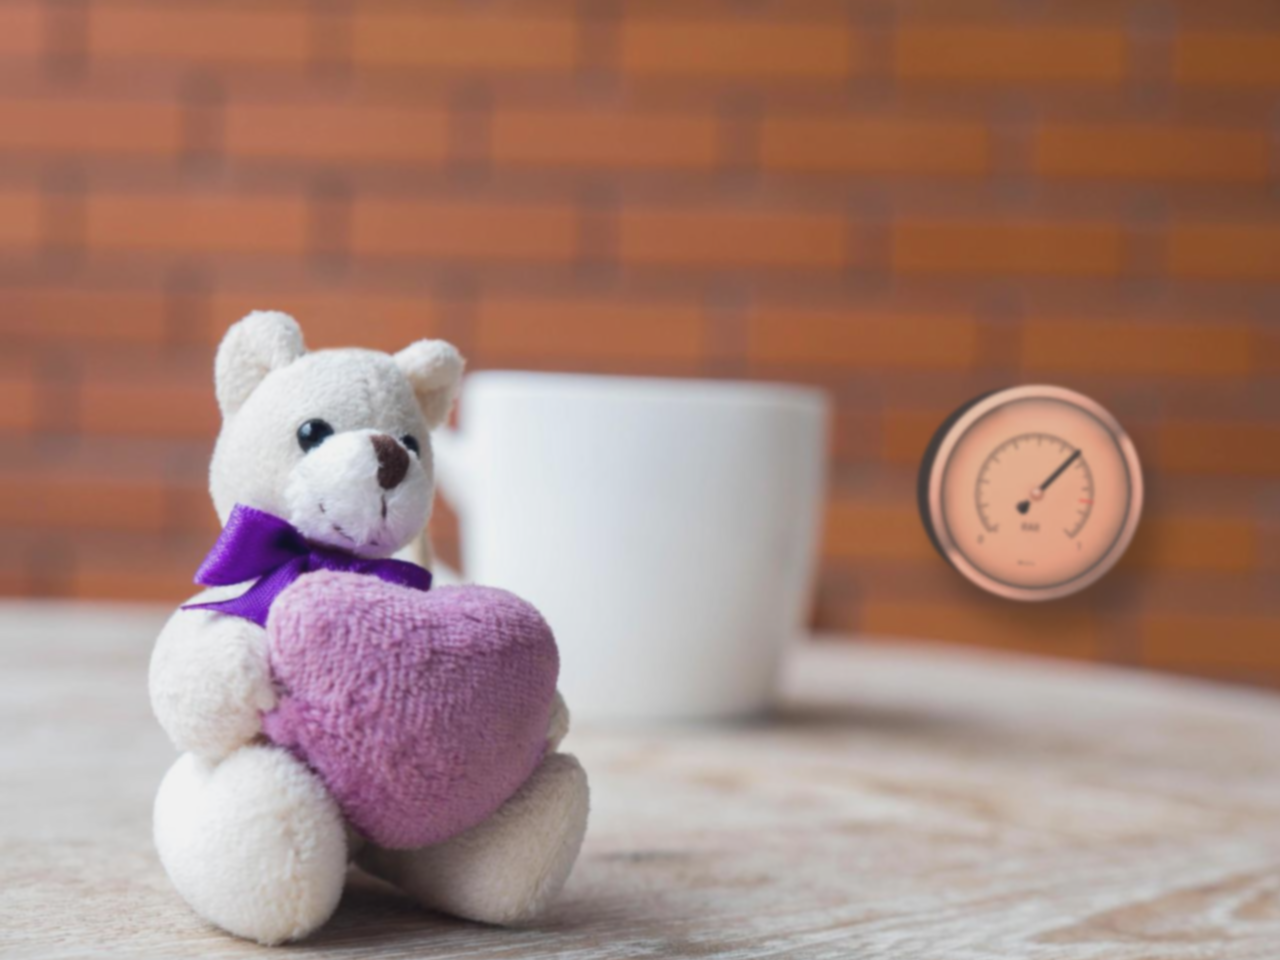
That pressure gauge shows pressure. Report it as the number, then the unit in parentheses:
0.65 (bar)
